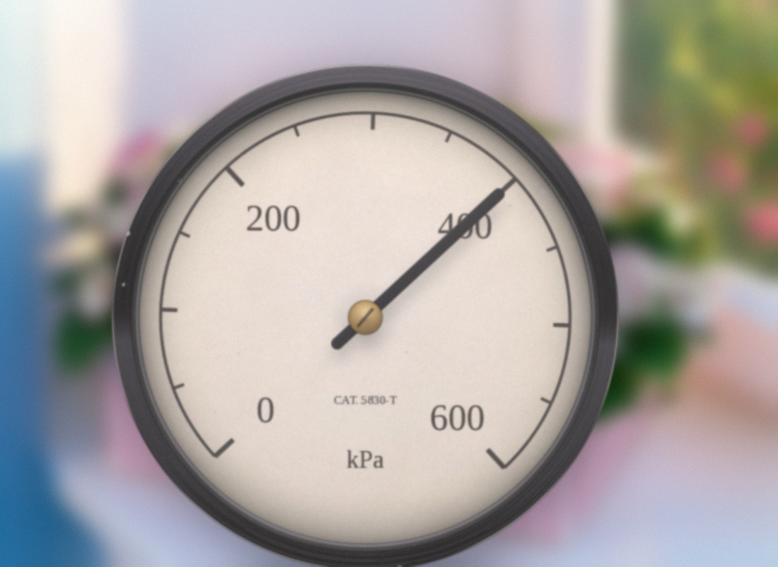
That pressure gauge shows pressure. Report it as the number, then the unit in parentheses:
400 (kPa)
